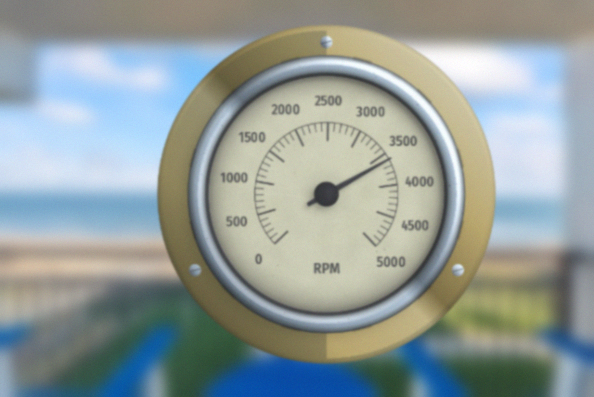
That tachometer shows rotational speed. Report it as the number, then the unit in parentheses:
3600 (rpm)
